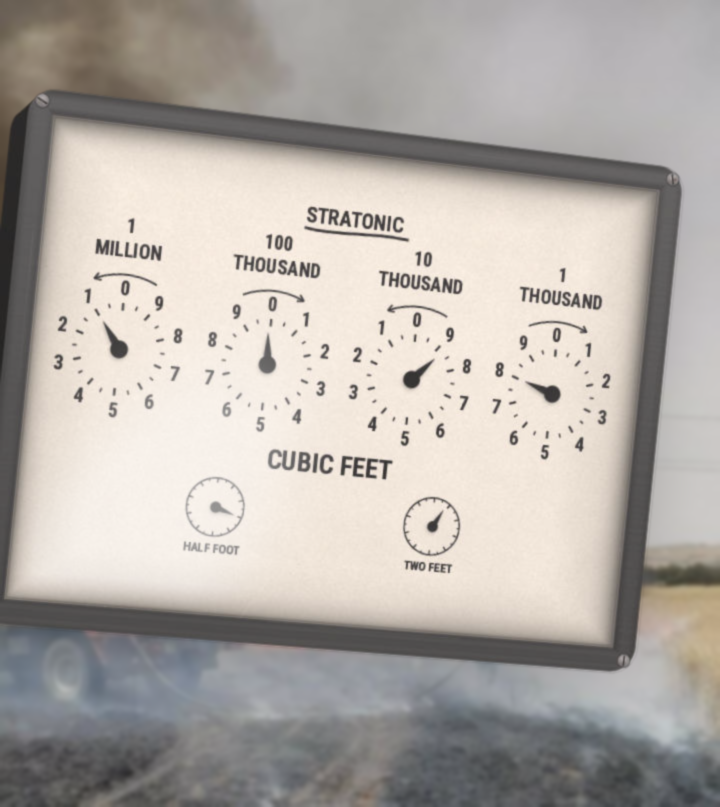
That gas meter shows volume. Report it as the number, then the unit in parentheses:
98800 (ft³)
